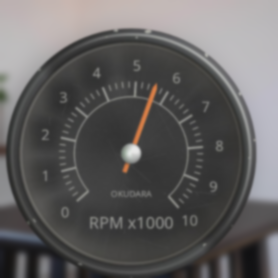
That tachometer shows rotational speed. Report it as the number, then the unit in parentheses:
5600 (rpm)
